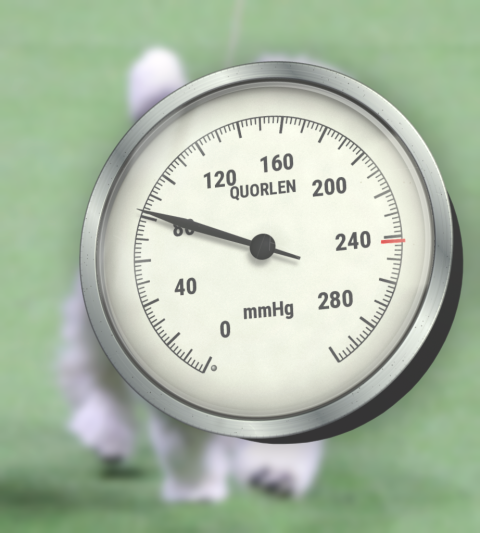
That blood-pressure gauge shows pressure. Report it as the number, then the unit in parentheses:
82 (mmHg)
